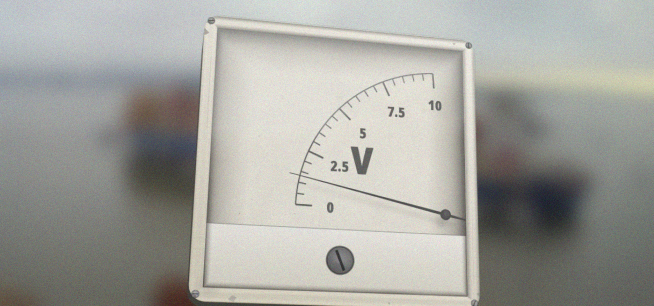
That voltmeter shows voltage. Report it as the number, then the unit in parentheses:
1.25 (V)
